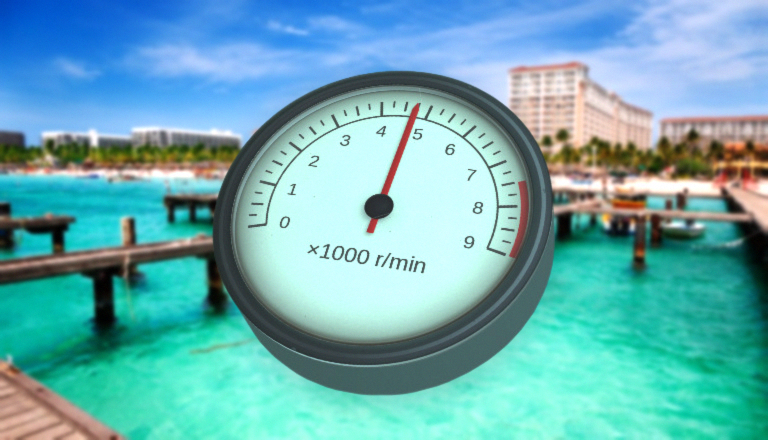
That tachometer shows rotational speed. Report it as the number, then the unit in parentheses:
4750 (rpm)
